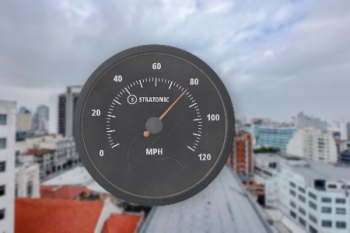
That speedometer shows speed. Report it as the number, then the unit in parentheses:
80 (mph)
